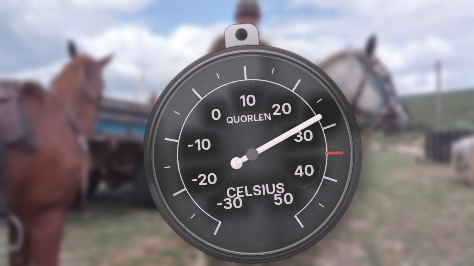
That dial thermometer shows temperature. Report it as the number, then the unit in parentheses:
27.5 (°C)
